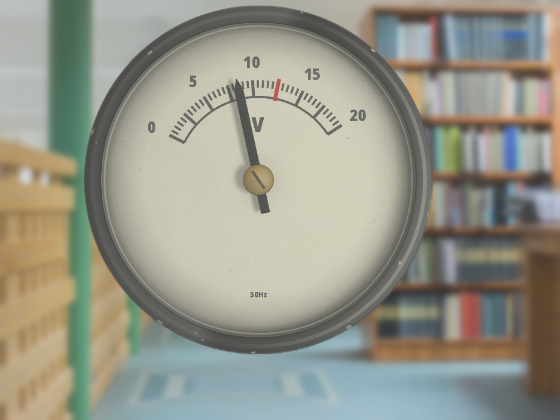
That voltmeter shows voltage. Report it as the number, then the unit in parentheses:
8.5 (V)
